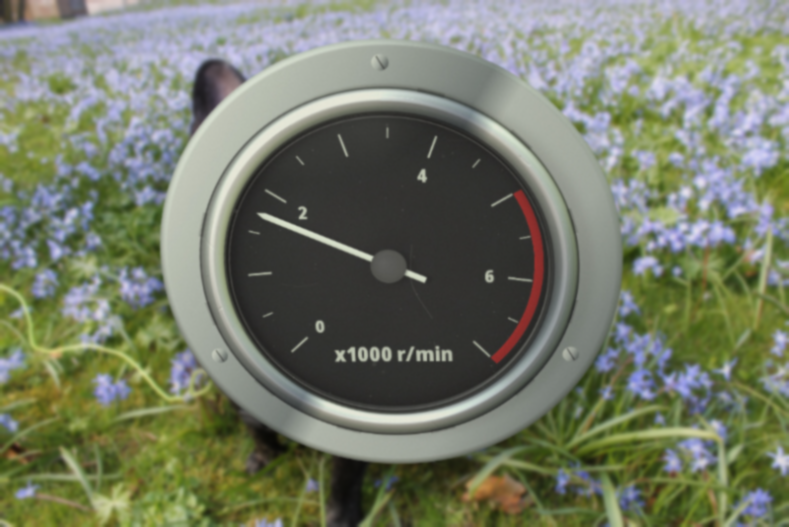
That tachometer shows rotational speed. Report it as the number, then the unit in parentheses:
1750 (rpm)
